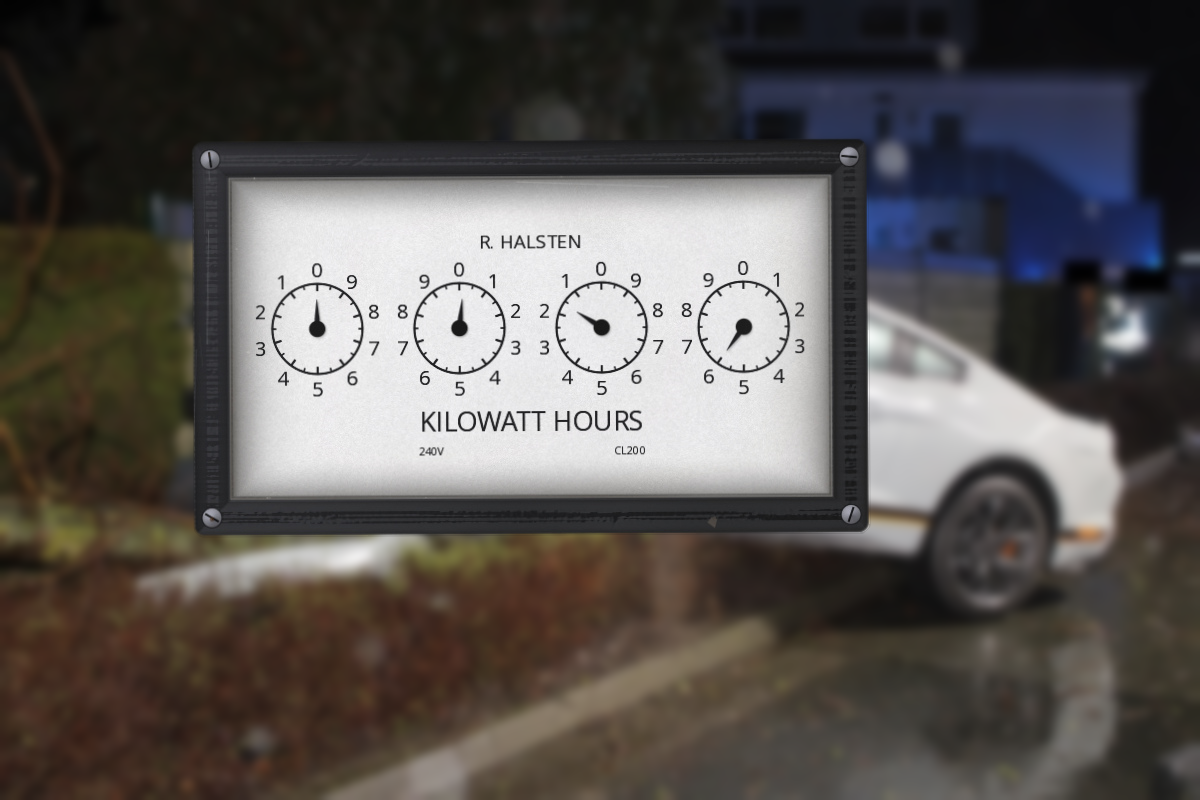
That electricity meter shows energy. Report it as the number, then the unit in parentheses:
16 (kWh)
